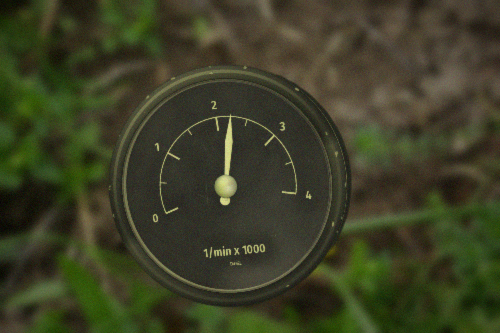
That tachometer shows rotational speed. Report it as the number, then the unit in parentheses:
2250 (rpm)
